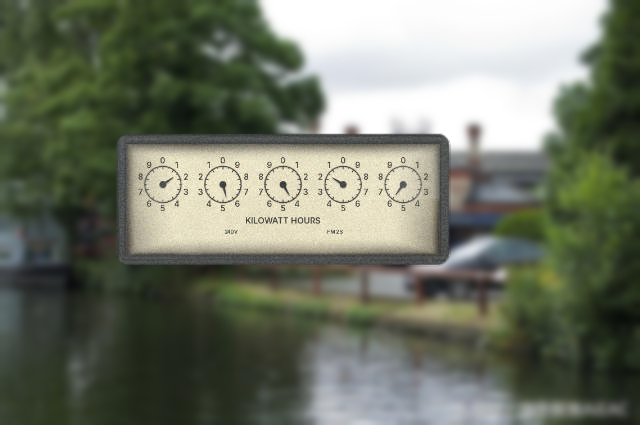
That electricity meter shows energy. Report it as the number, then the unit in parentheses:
15416 (kWh)
